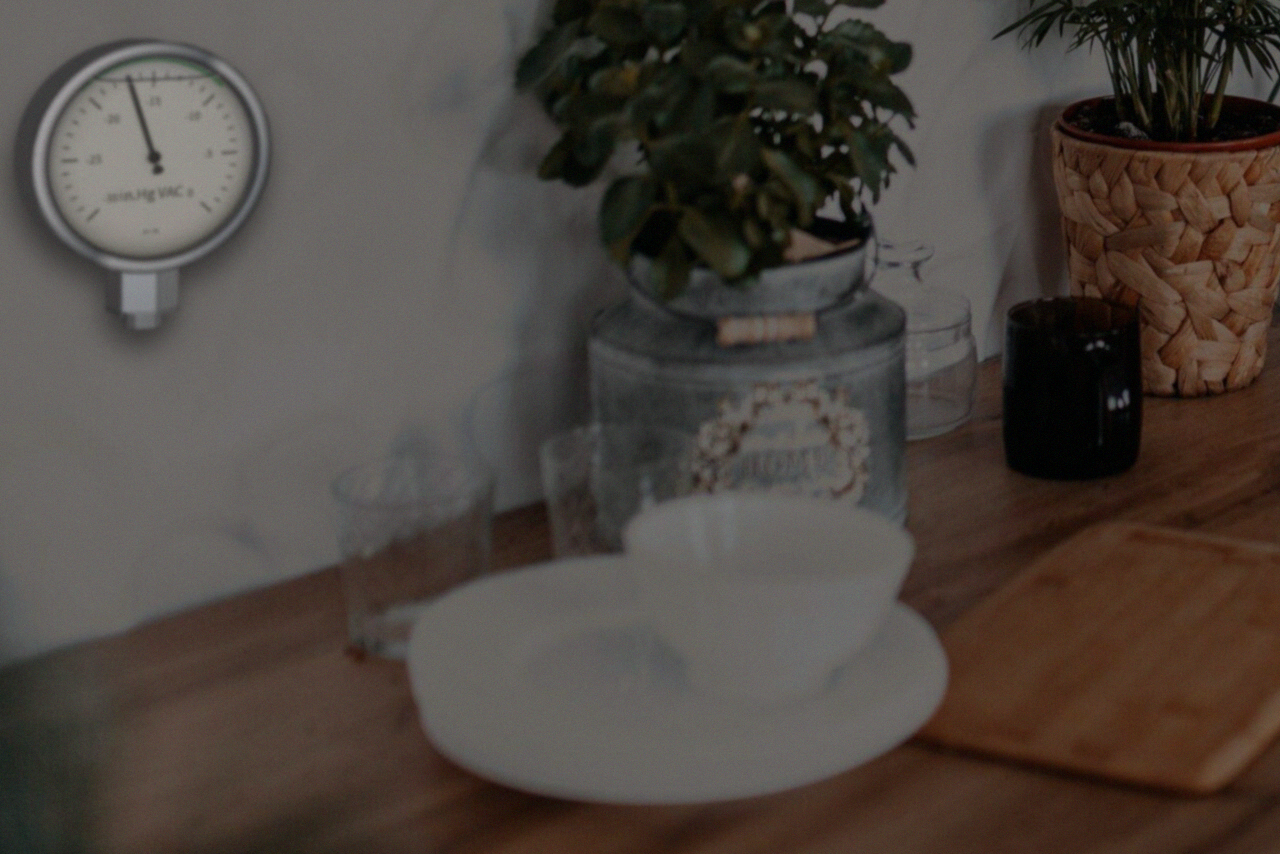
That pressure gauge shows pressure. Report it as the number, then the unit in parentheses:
-17 (inHg)
